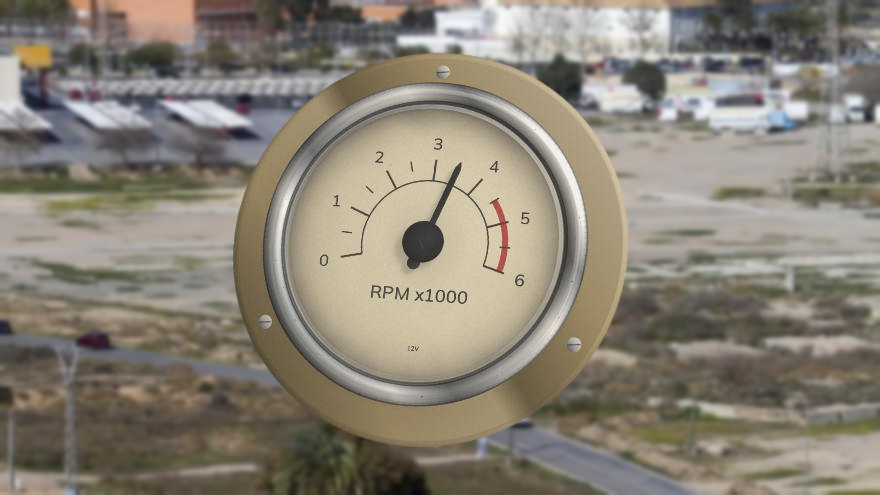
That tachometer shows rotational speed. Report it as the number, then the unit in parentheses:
3500 (rpm)
